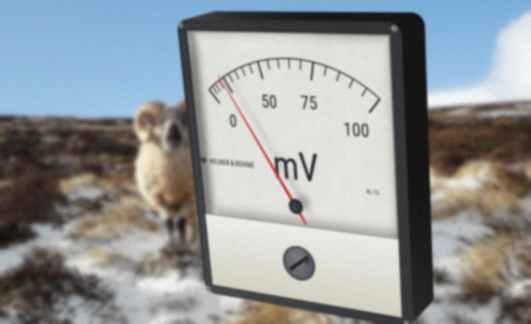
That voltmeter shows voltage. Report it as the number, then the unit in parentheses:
25 (mV)
